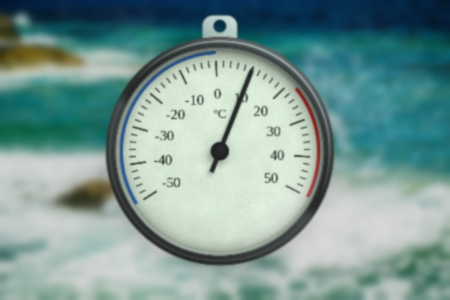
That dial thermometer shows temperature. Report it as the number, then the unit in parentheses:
10 (°C)
